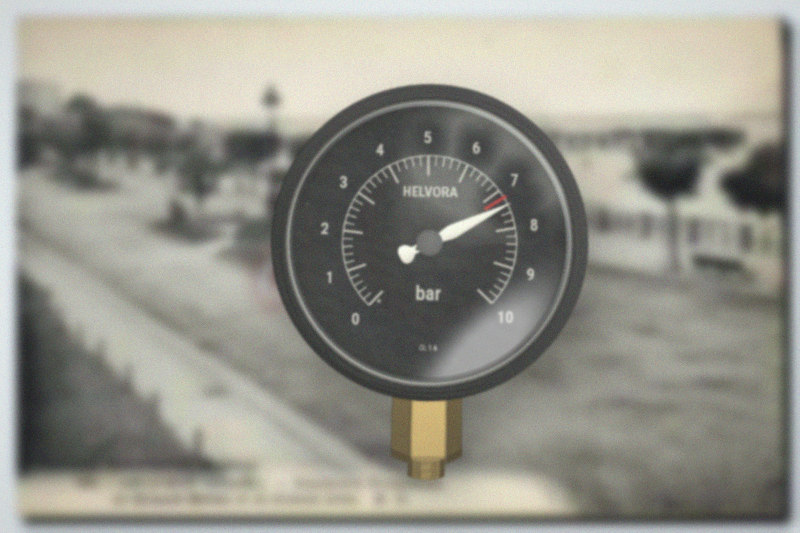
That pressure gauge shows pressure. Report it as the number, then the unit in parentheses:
7.4 (bar)
